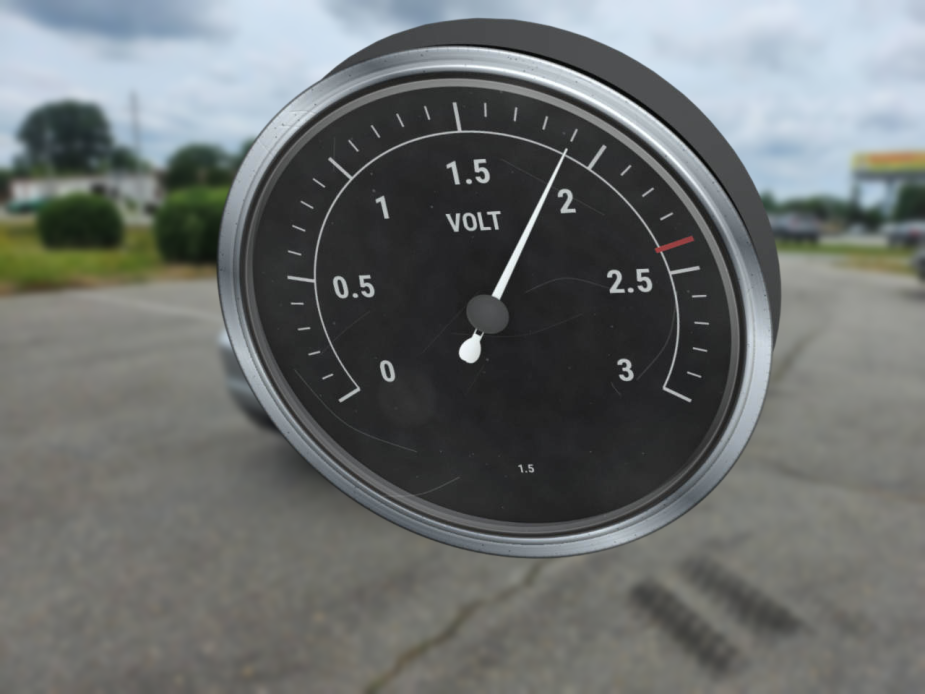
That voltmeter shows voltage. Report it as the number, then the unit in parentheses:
1.9 (V)
